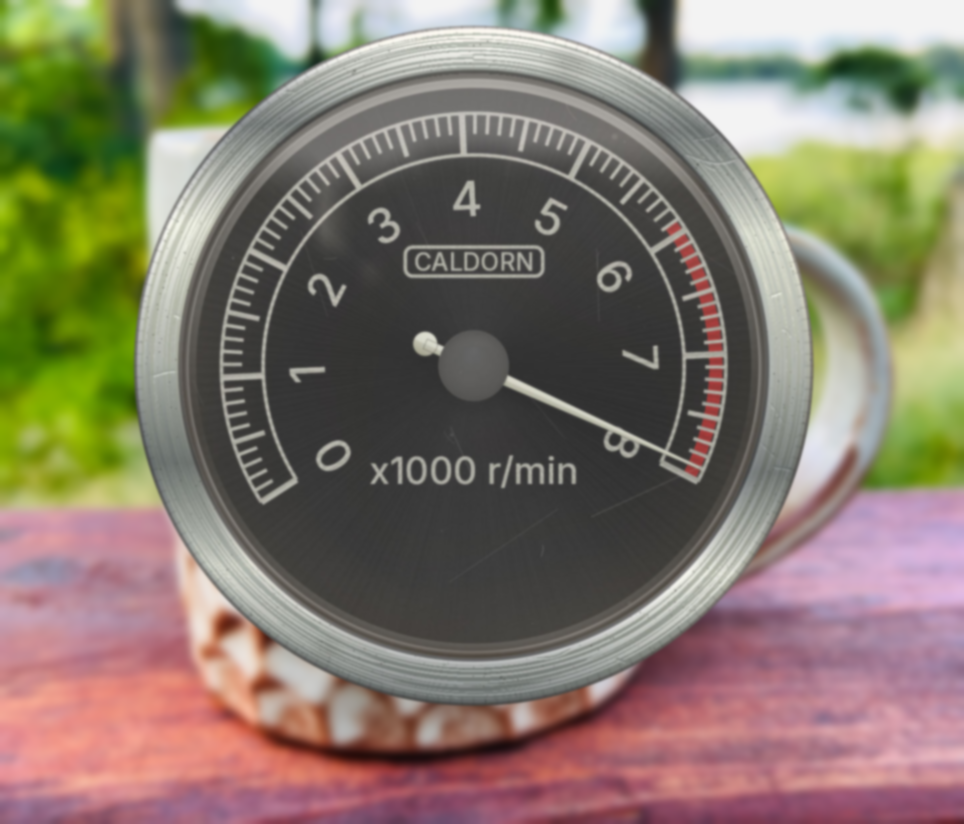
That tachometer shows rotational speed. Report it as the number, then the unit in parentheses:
7900 (rpm)
